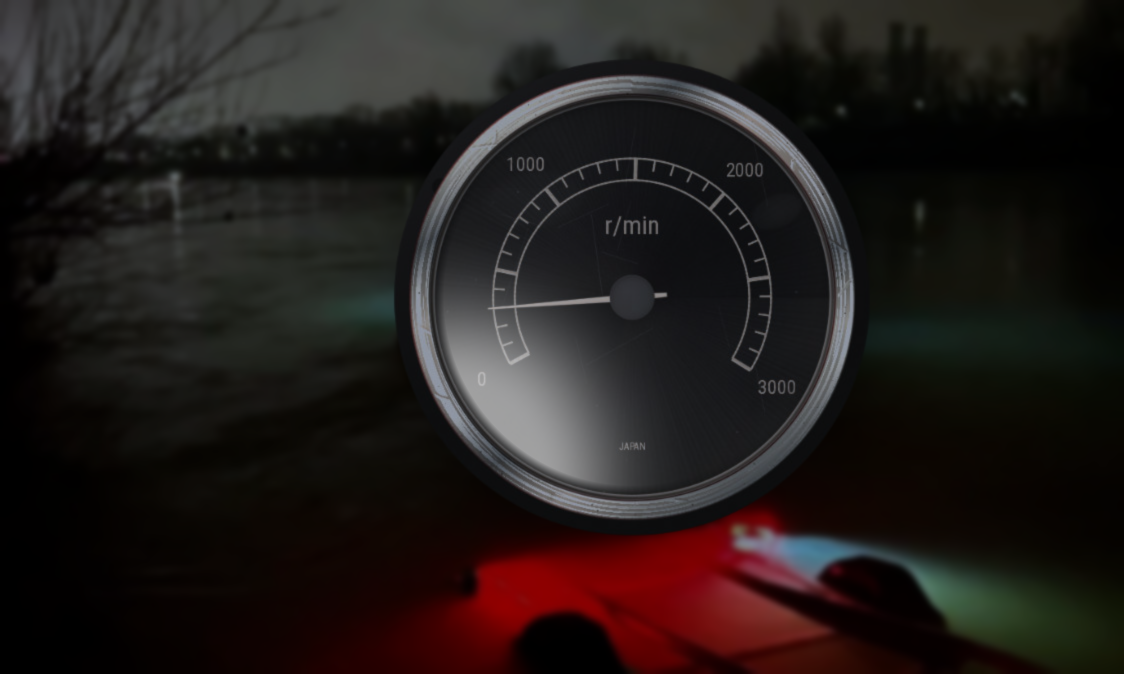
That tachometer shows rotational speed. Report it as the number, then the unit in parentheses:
300 (rpm)
